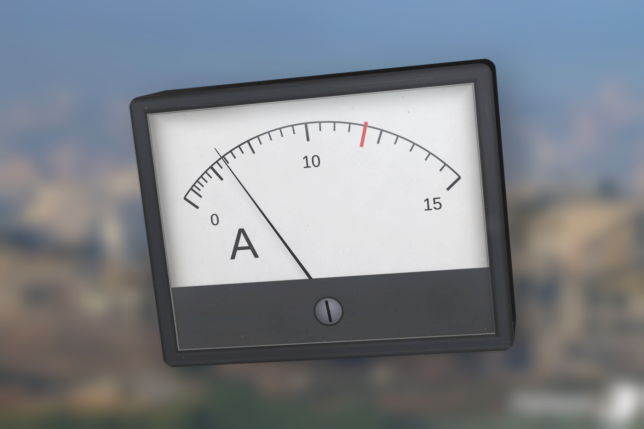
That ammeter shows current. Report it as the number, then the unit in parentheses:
6 (A)
